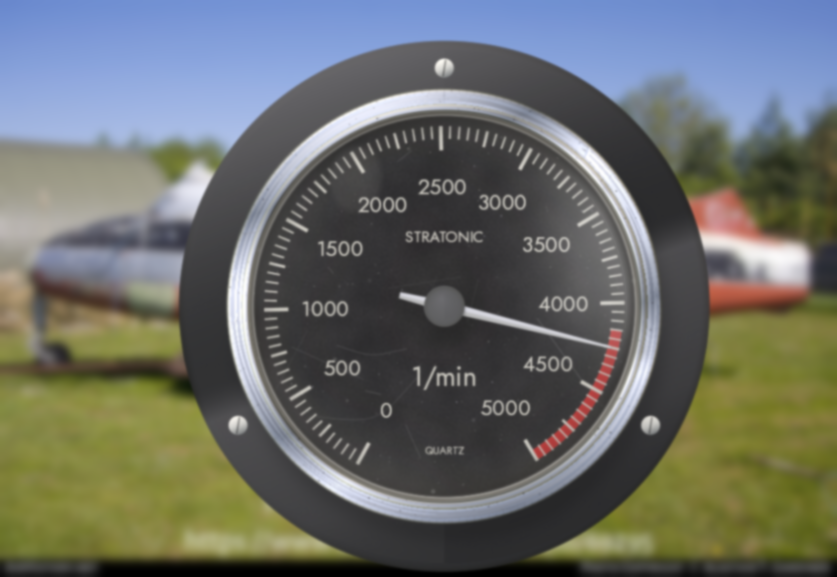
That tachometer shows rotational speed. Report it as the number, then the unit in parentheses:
4250 (rpm)
